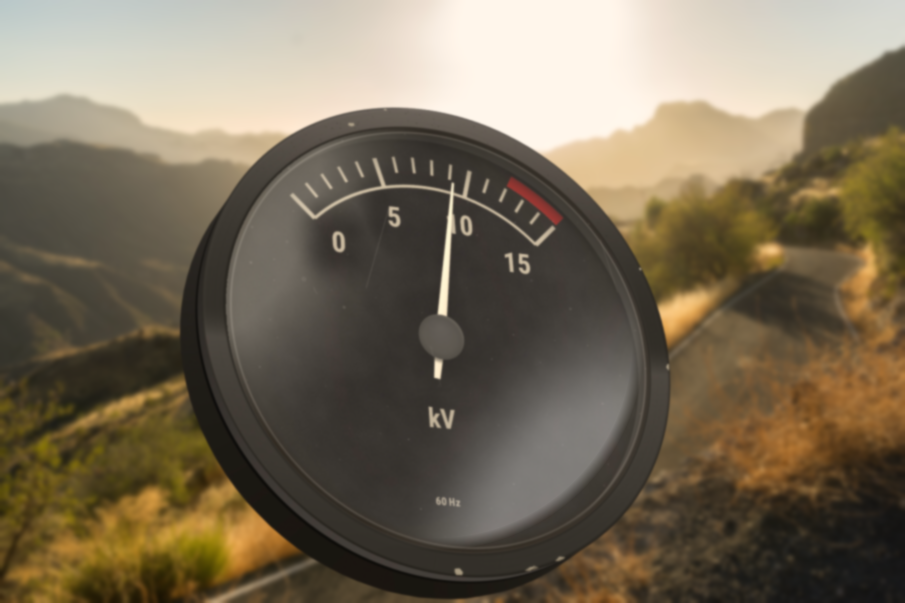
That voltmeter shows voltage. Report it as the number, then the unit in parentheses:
9 (kV)
